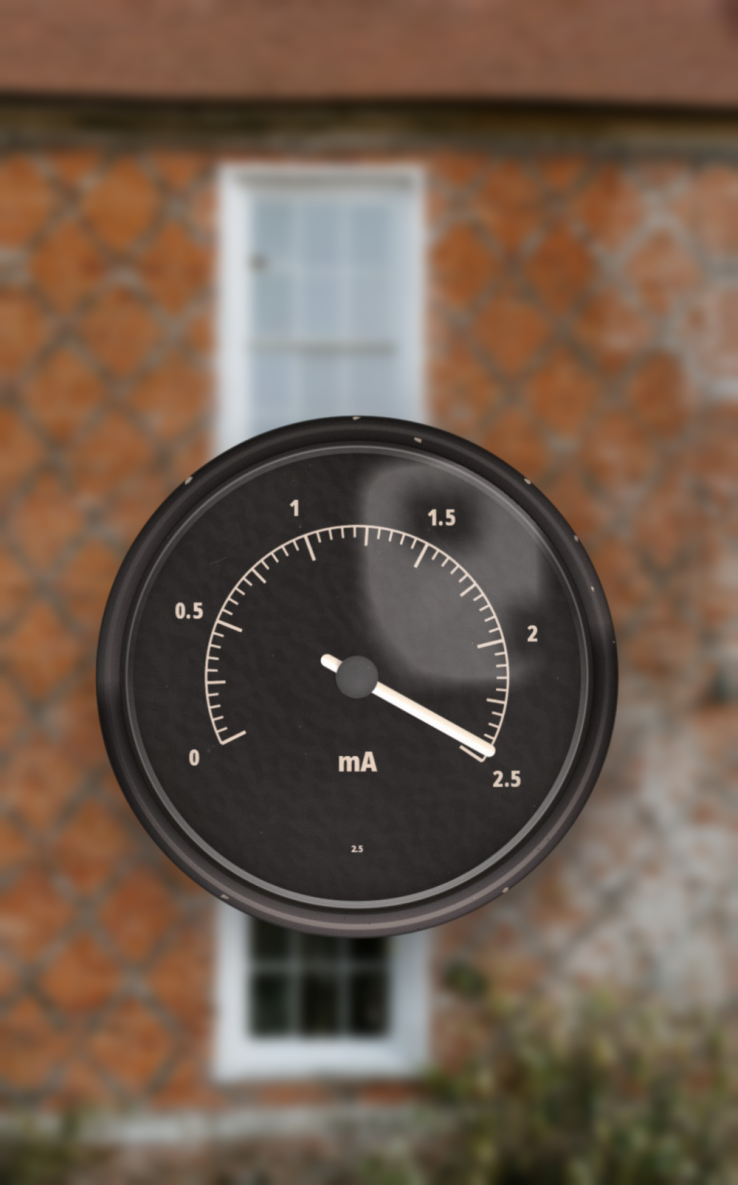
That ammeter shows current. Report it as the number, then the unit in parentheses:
2.45 (mA)
